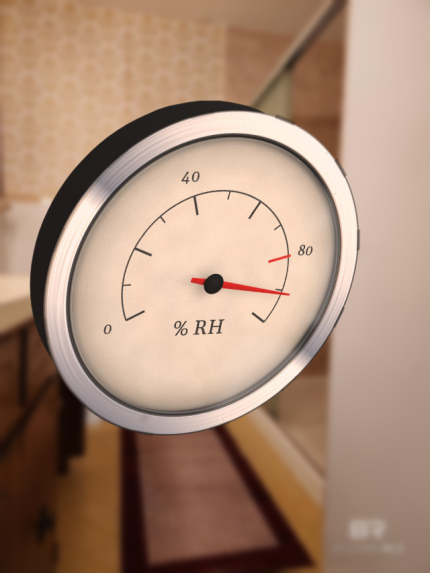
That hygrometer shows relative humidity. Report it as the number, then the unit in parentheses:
90 (%)
